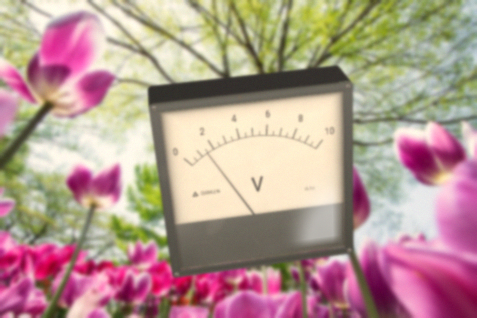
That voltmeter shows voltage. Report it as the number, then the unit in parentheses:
1.5 (V)
